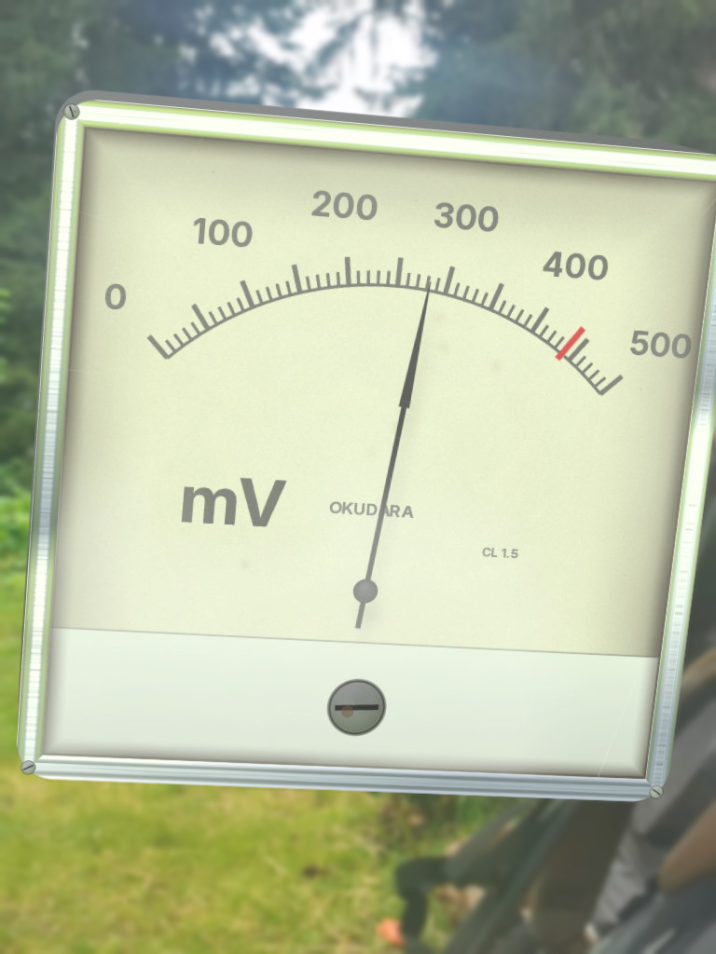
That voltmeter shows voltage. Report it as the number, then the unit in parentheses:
280 (mV)
